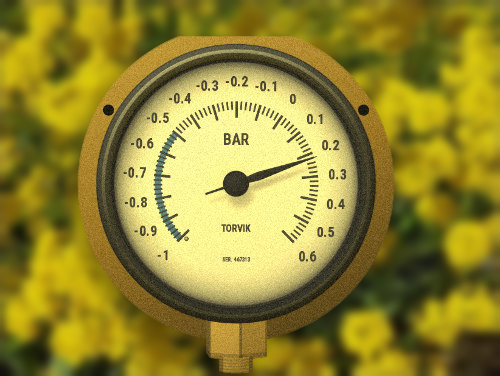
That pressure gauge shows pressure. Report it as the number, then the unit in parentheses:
0.22 (bar)
